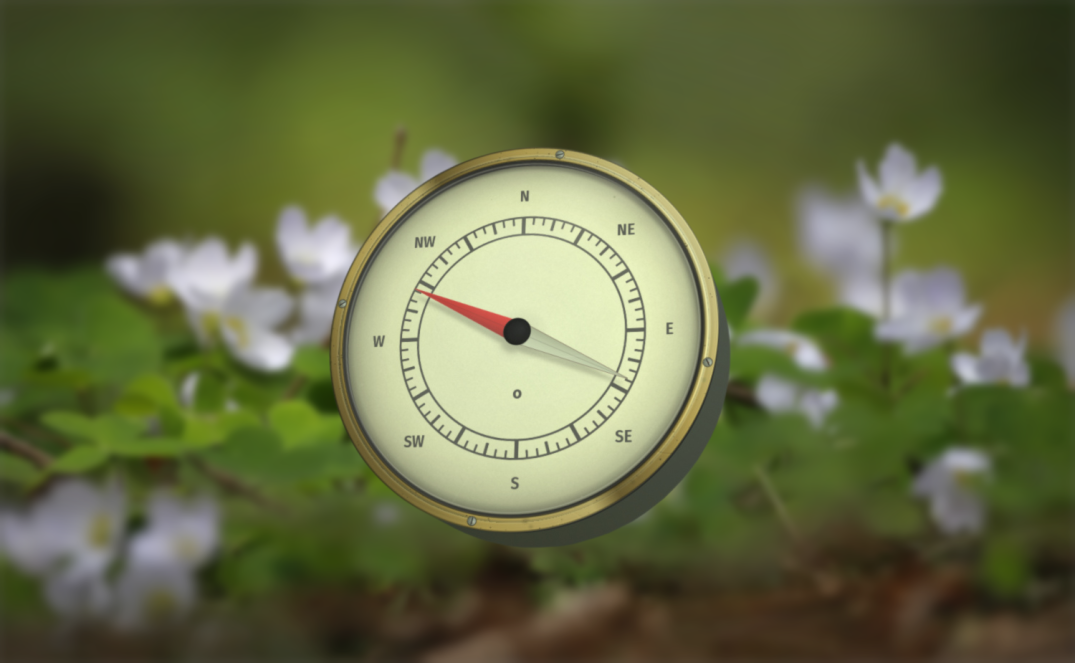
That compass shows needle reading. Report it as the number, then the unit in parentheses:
295 (°)
